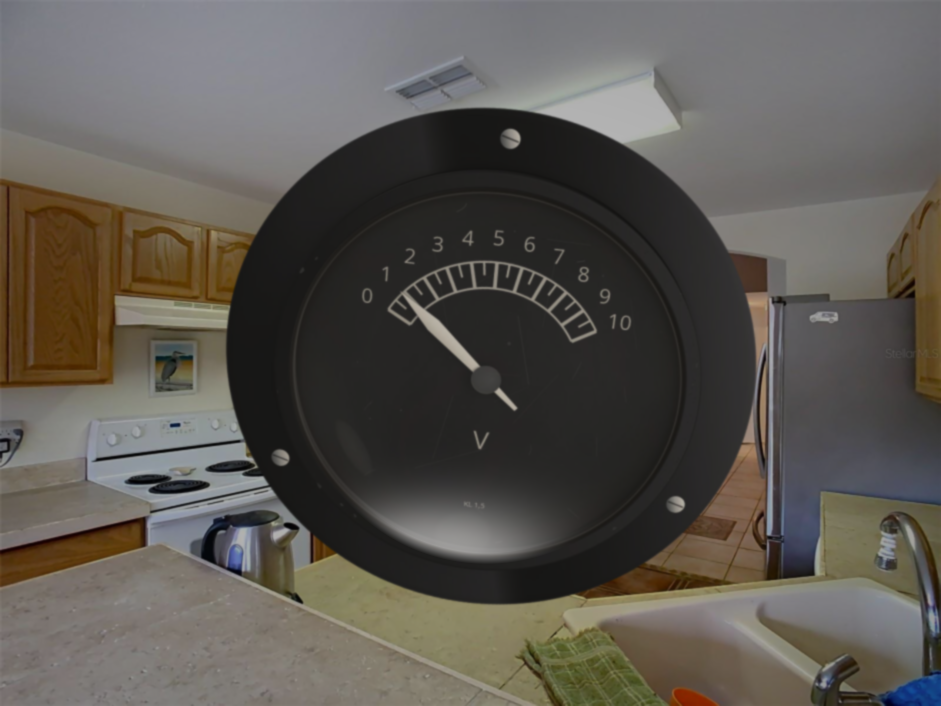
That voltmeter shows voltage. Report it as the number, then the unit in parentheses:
1 (V)
